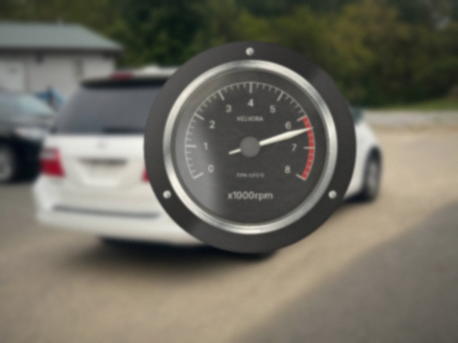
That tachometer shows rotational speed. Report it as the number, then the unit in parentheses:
6400 (rpm)
